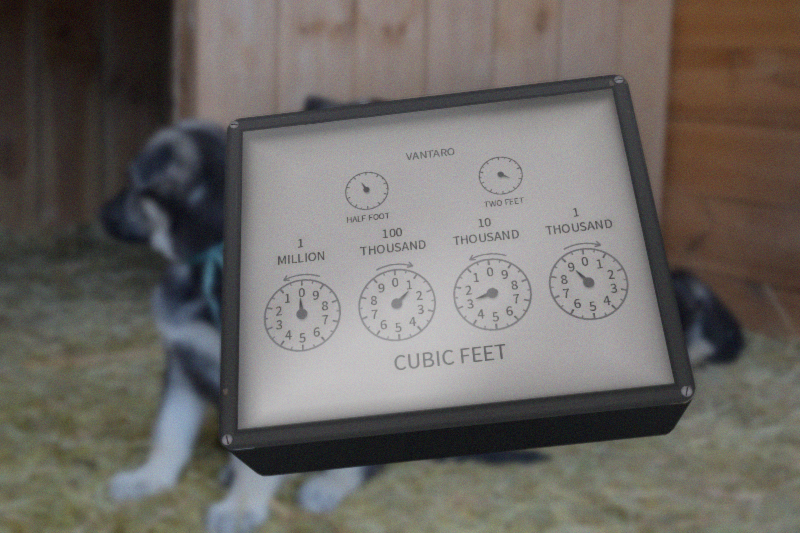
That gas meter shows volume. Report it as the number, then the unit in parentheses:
12900 (ft³)
